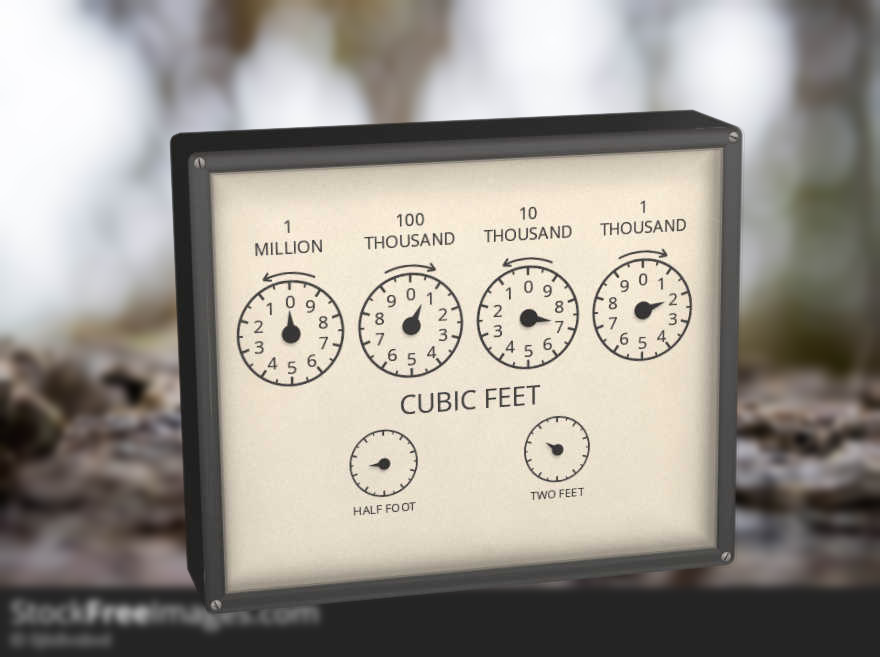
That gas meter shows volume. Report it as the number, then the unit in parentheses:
7200 (ft³)
